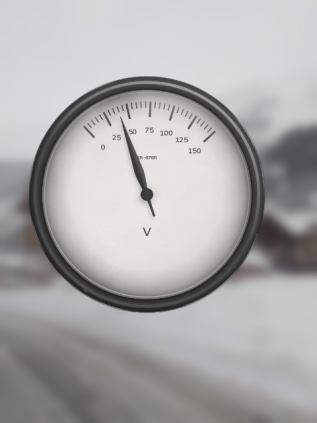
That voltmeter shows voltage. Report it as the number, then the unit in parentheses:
40 (V)
